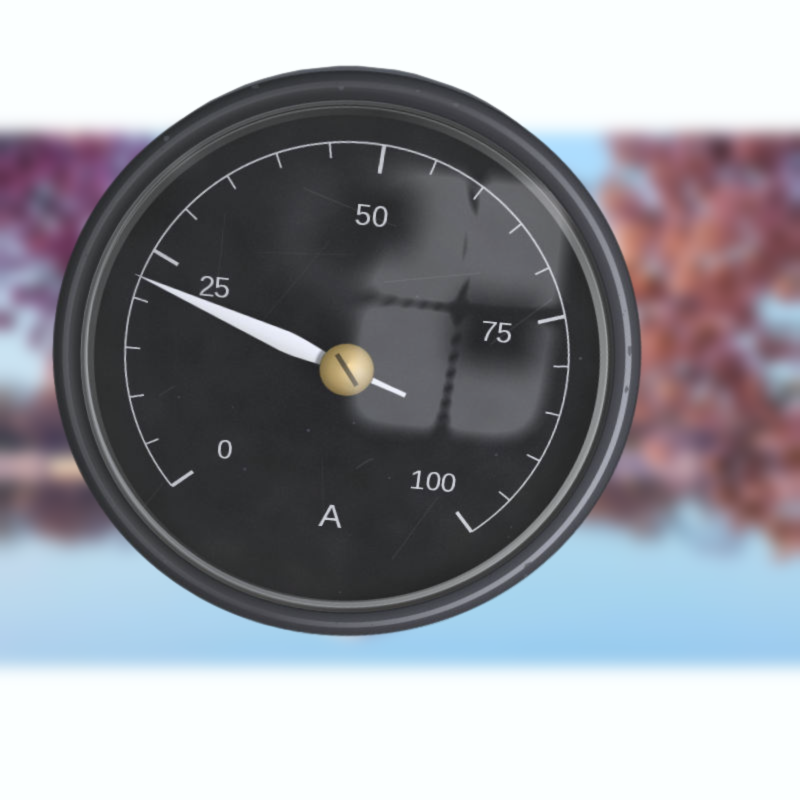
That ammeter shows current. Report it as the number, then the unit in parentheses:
22.5 (A)
